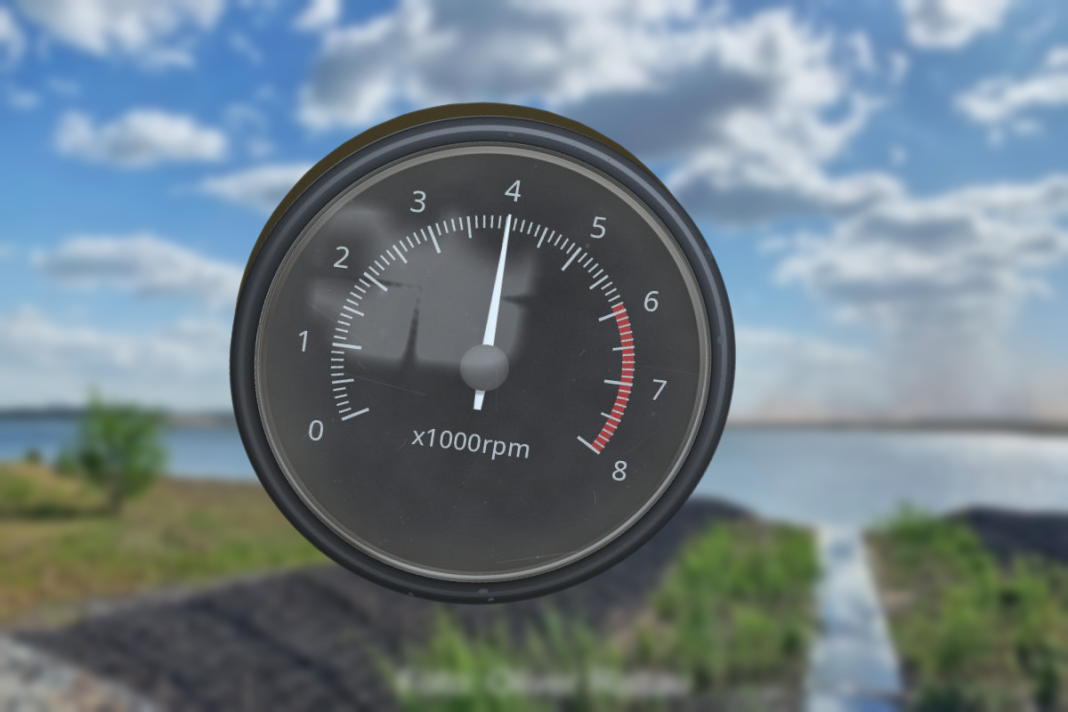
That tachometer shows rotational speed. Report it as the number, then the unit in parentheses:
4000 (rpm)
